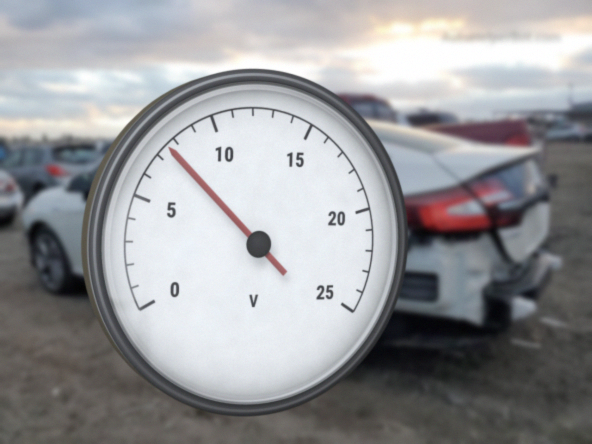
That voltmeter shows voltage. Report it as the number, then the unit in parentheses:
7.5 (V)
